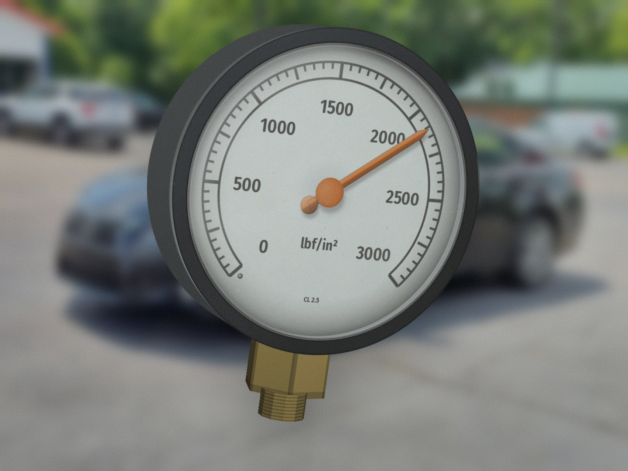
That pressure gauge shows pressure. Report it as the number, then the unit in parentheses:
2100 (psi)
